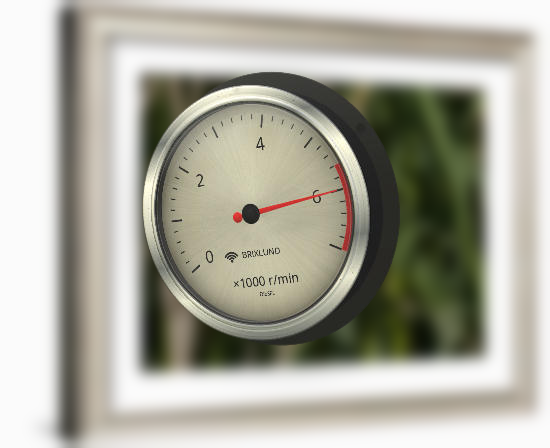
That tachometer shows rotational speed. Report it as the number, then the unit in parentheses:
6000 (rpm)
